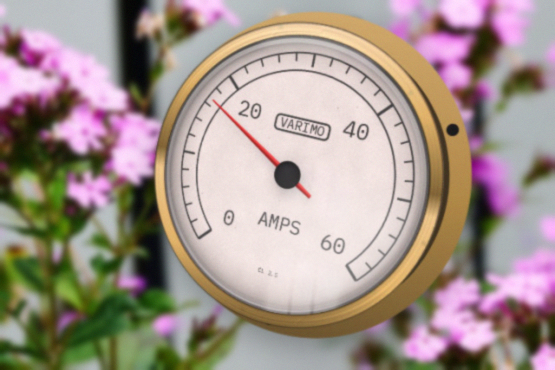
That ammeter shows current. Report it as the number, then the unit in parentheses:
17 (A)
